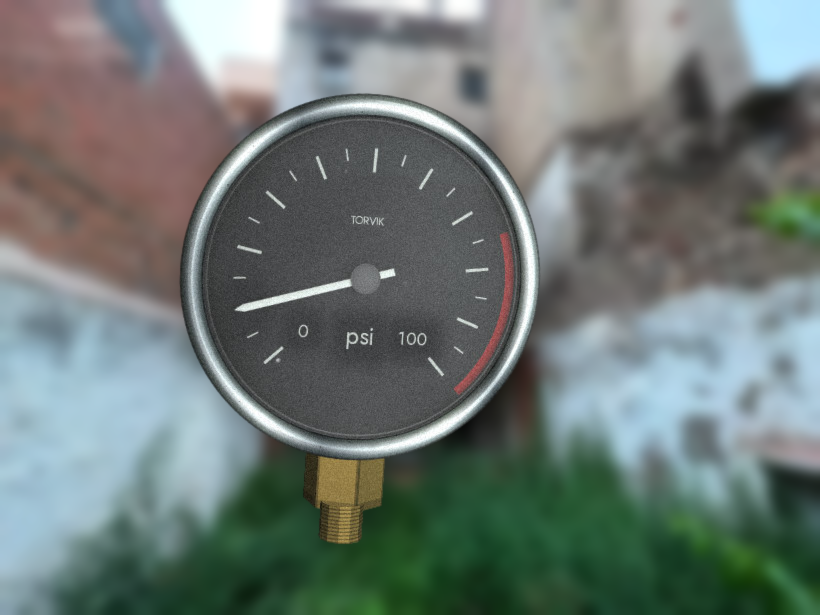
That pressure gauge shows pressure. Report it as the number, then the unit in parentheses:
10 (psi)
